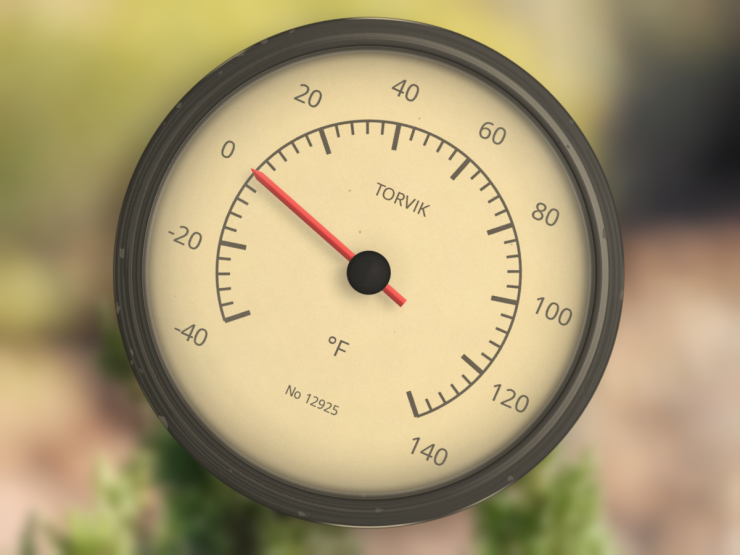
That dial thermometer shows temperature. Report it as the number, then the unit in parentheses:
0 (°F)
